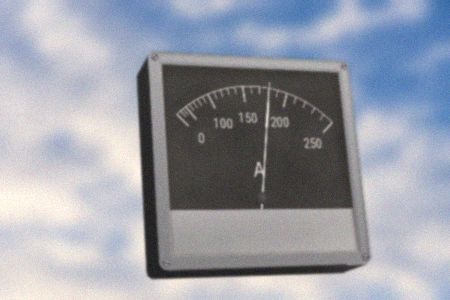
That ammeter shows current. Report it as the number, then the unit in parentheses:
180 (A)
